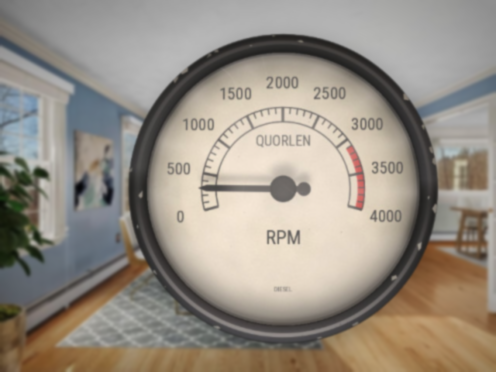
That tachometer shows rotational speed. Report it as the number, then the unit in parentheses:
300 (rpm)
